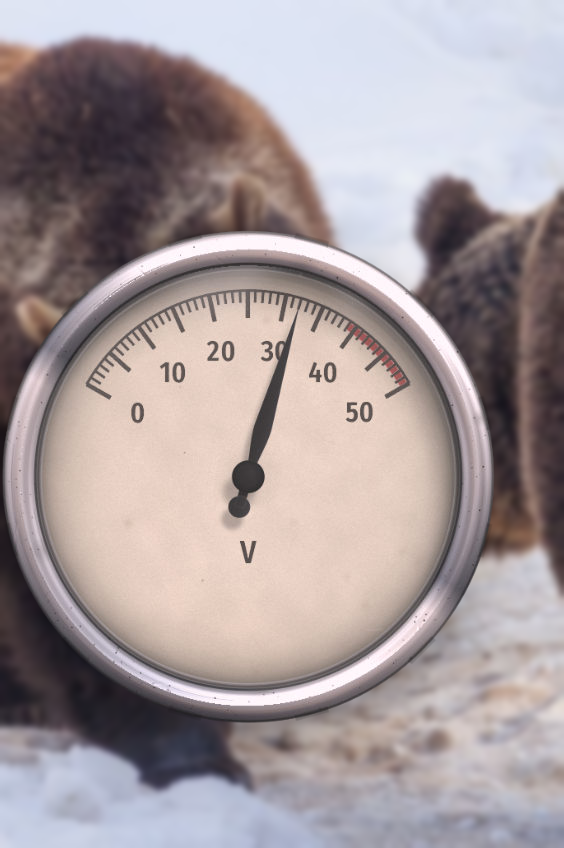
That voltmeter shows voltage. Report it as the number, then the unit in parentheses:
32 (V)
